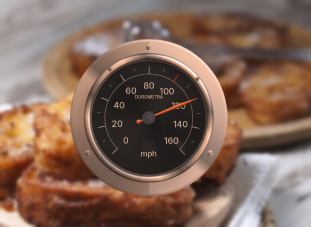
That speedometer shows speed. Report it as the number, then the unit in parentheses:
120 (mph)
